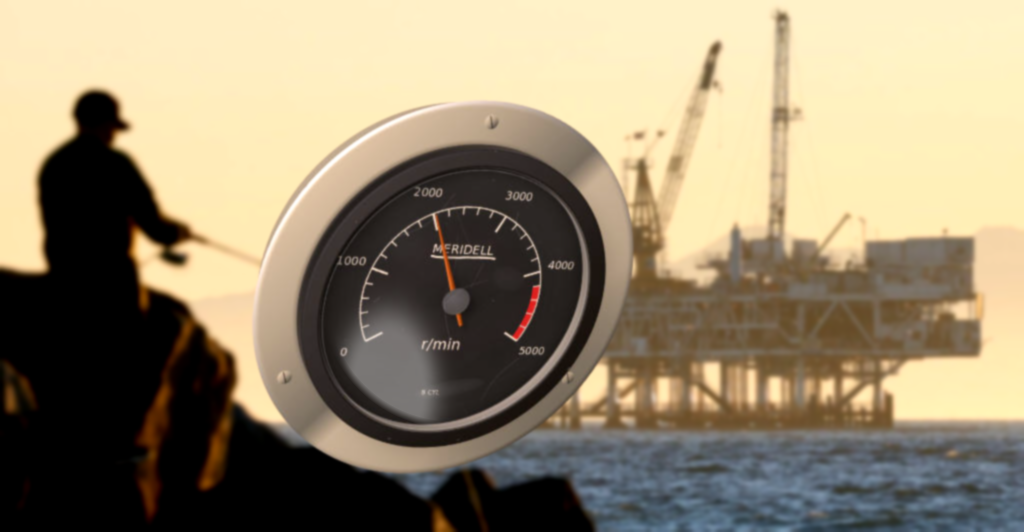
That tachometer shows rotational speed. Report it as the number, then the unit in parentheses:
2000 (rpm)
